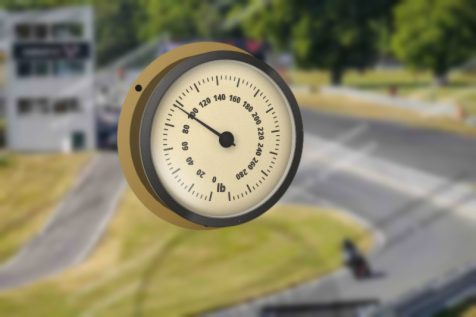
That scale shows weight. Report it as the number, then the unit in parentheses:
96 (lb)
